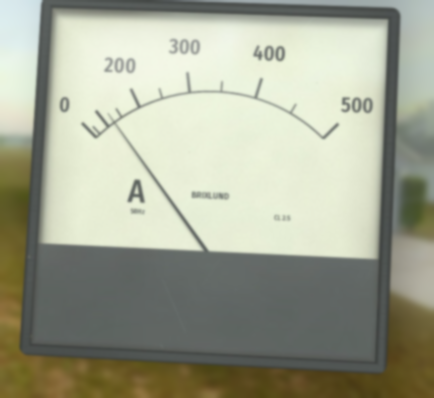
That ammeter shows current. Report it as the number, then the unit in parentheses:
125 (A)
